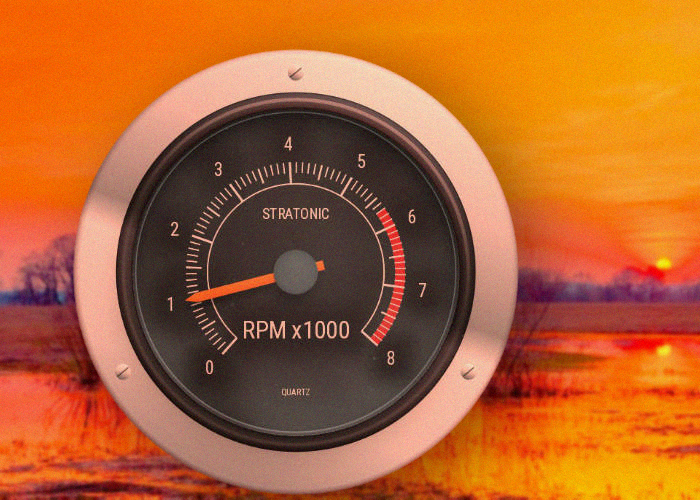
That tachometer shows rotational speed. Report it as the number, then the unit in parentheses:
1000 (rpm)
